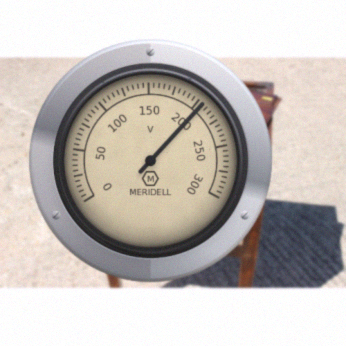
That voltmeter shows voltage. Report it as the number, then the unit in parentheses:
205 (V)
